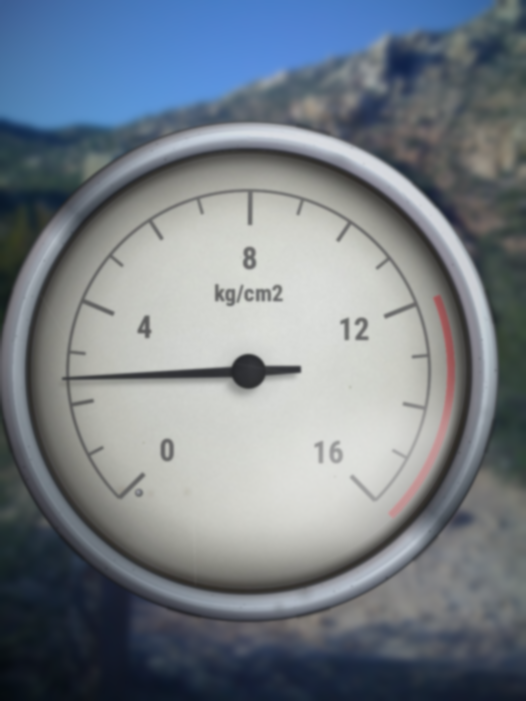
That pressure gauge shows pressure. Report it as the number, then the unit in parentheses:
2.5 (kg/cm²)
